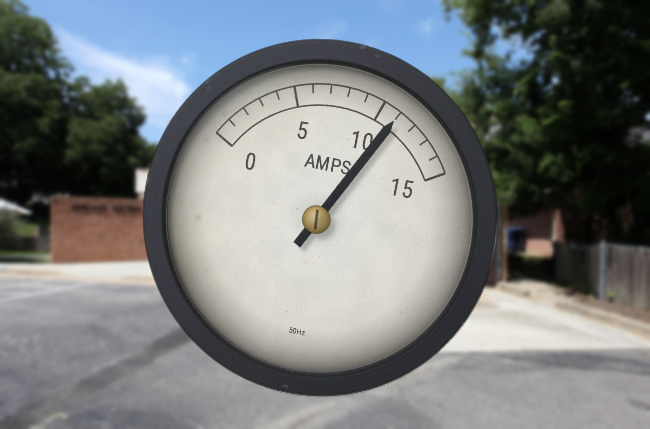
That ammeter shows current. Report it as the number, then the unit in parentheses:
11 (A)
